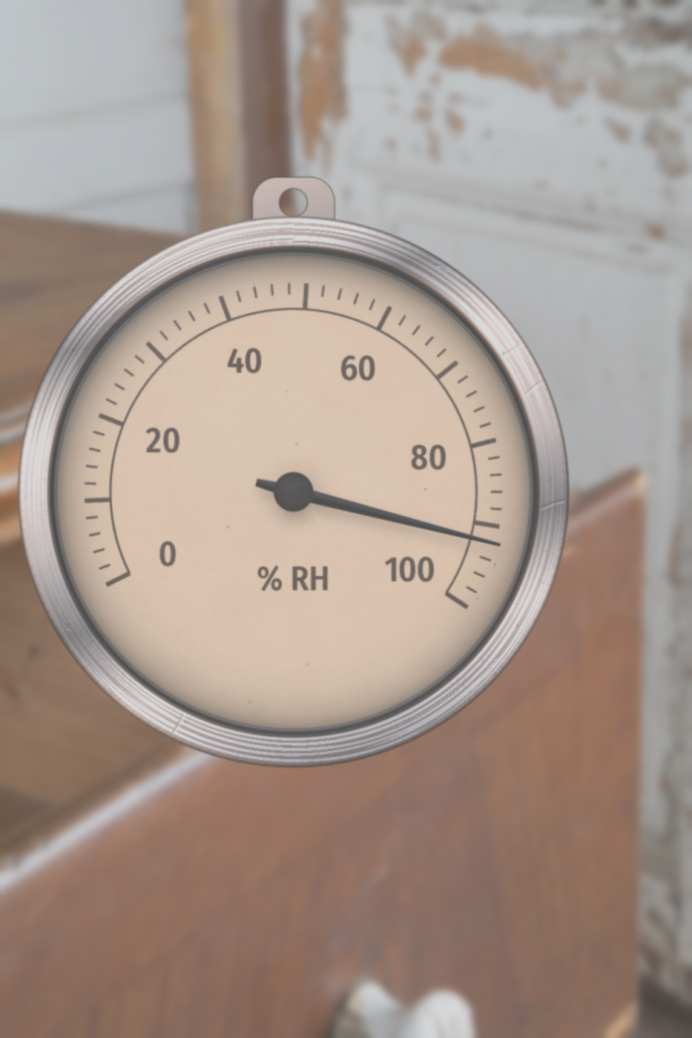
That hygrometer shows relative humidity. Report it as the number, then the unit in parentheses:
92 (%)
